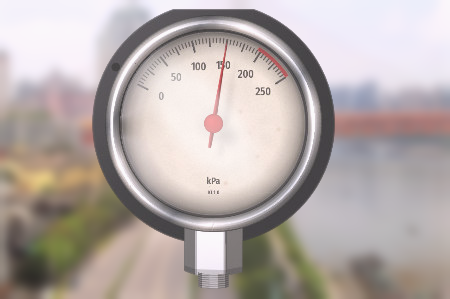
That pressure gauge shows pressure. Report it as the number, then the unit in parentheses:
150 (kPa)
